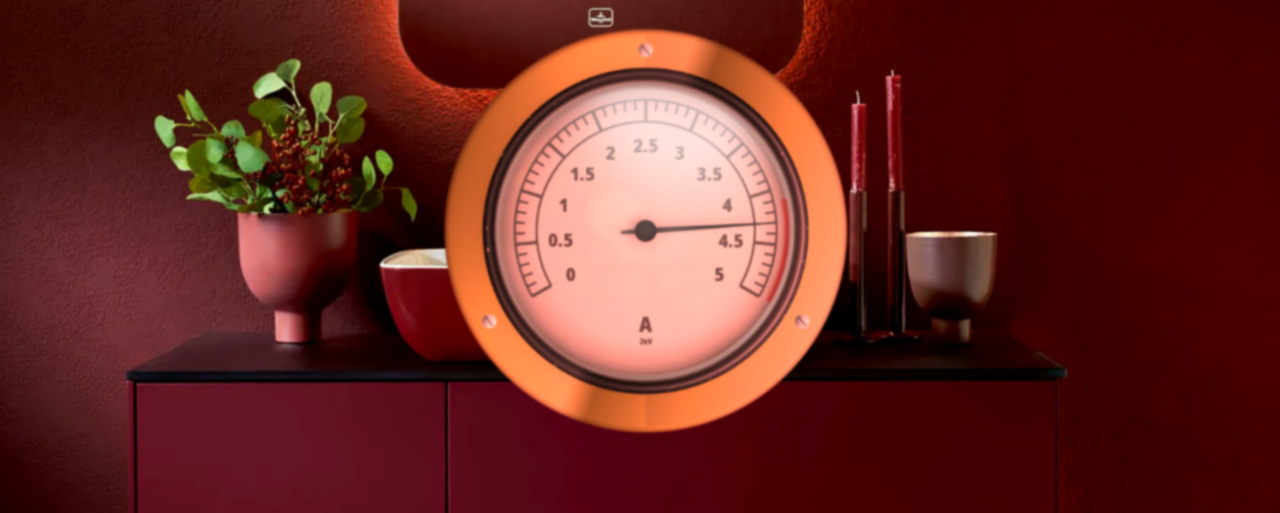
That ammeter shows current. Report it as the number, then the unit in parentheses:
4.3 (A)
